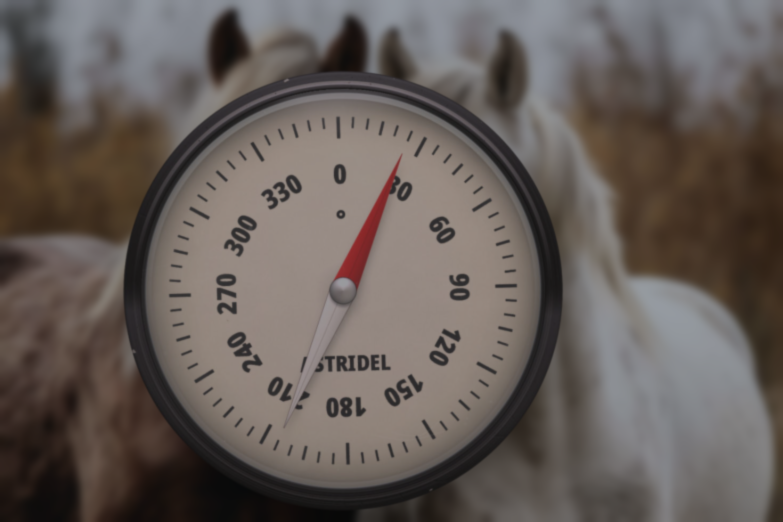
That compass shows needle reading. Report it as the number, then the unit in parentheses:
25 (°)
